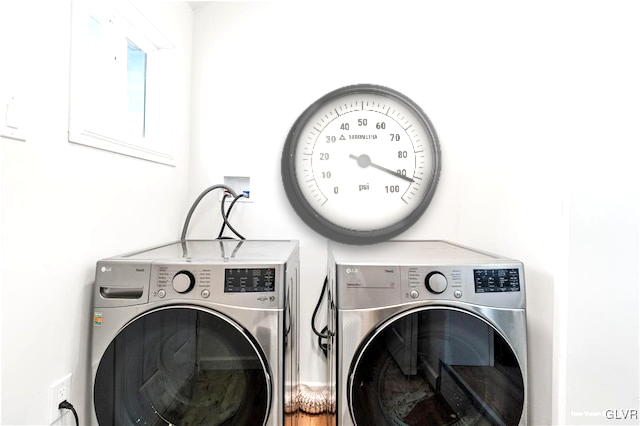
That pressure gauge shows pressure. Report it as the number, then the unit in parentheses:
92 (psi)
